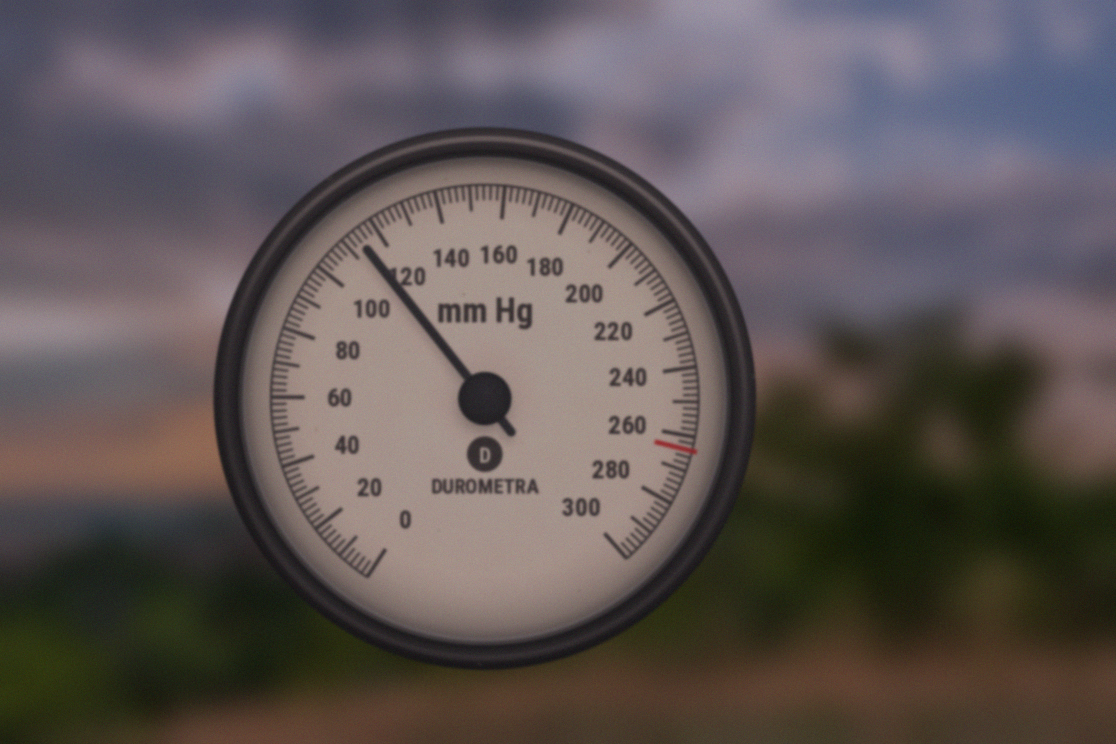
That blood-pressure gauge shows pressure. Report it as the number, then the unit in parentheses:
114 (mmHg)
